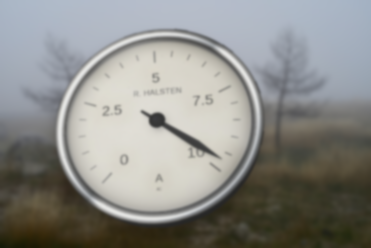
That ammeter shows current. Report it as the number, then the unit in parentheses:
9.75 (A)
